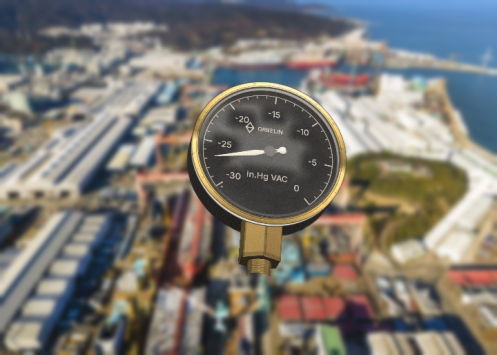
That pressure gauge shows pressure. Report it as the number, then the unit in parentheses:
-27 (inHg)
